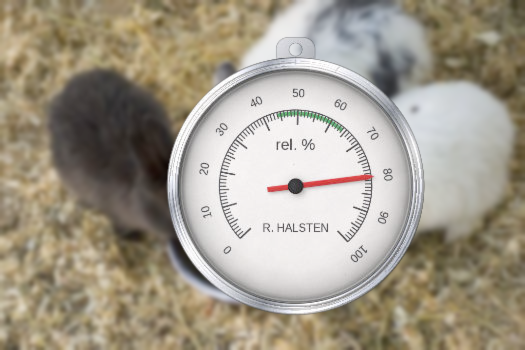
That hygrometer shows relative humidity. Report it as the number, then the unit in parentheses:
80 (%)
